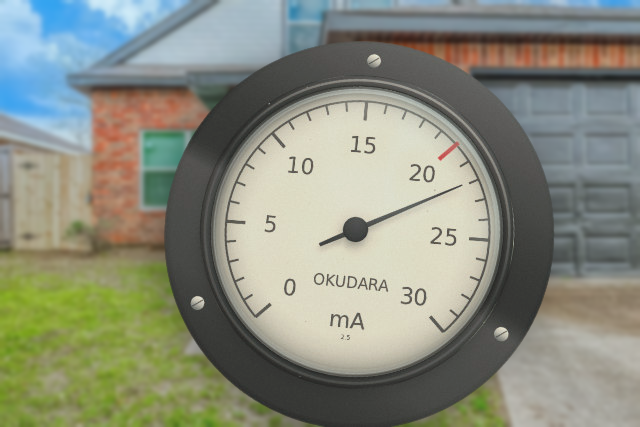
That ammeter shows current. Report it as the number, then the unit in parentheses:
22 (mA)
